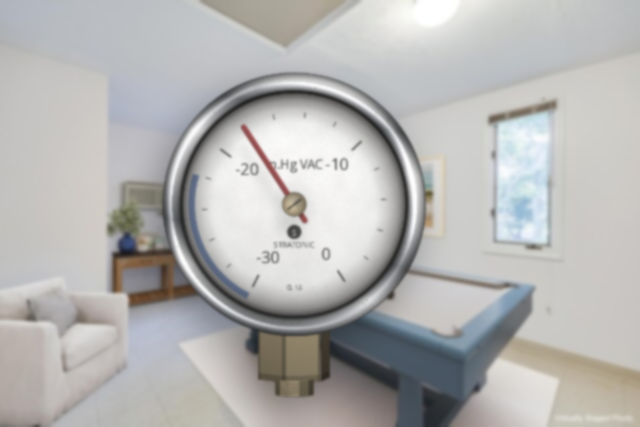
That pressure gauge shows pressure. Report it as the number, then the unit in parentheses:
-18 (inHg)
